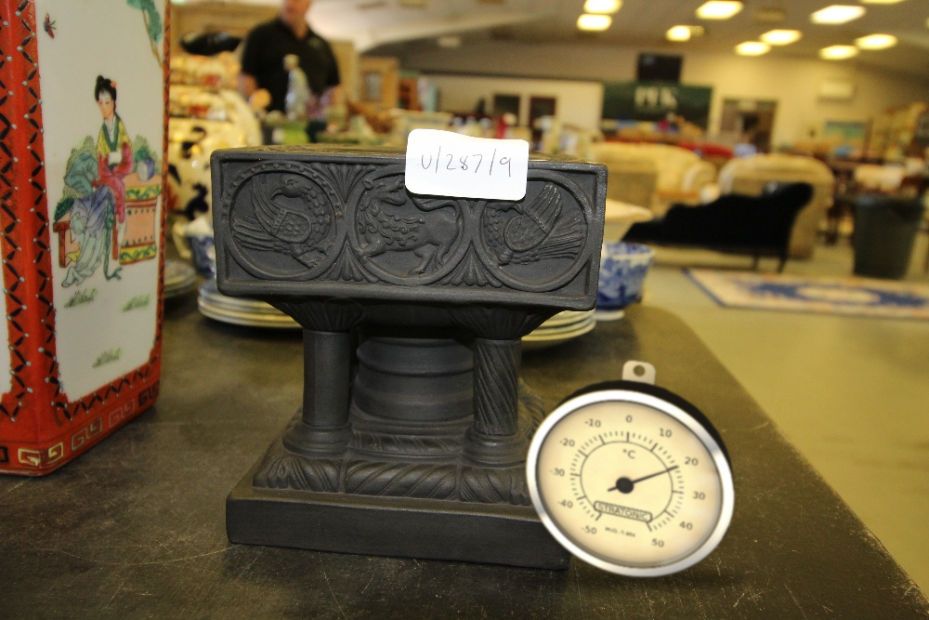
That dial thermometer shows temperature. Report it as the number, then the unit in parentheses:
20 (°C)
